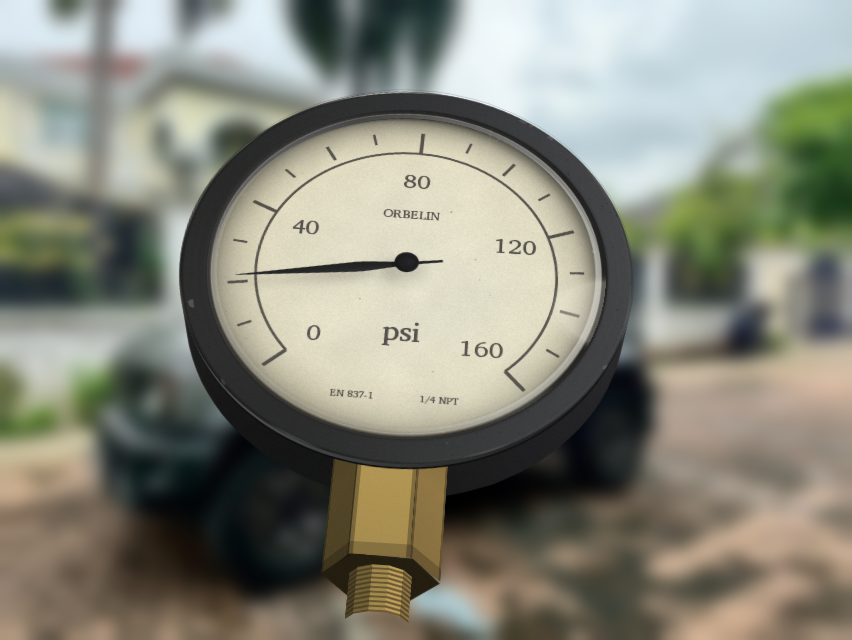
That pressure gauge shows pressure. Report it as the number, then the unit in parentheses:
20 (psi)
